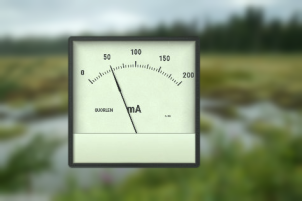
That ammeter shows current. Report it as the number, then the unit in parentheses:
50 (mA)
